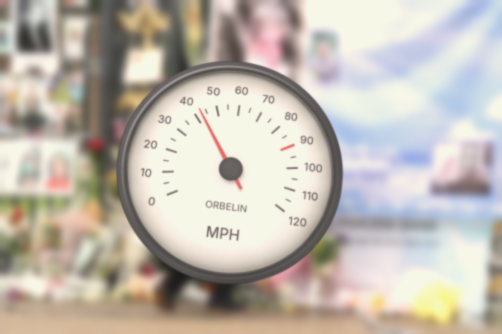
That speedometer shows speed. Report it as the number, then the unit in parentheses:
42.5 (mph)
